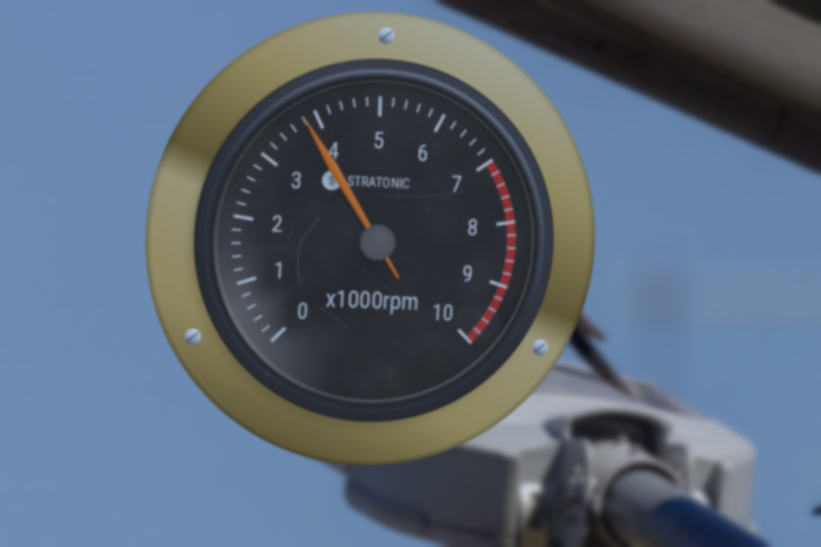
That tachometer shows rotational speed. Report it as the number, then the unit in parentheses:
3800 (rpm)
